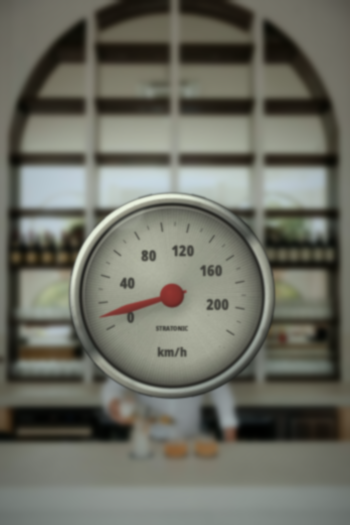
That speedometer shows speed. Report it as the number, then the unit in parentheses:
10 (km/h)
